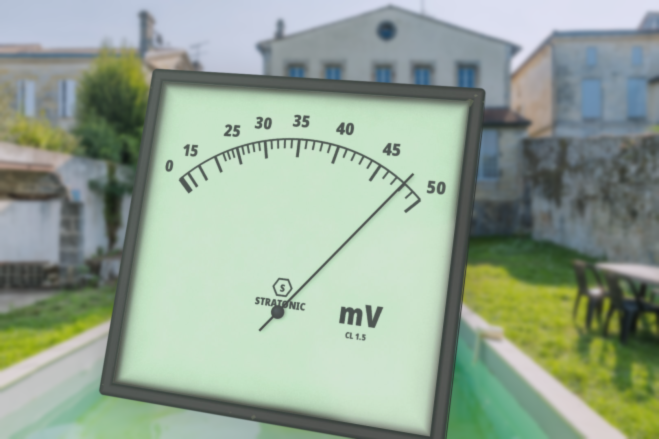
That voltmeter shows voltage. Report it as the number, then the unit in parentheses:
48 (mV)
